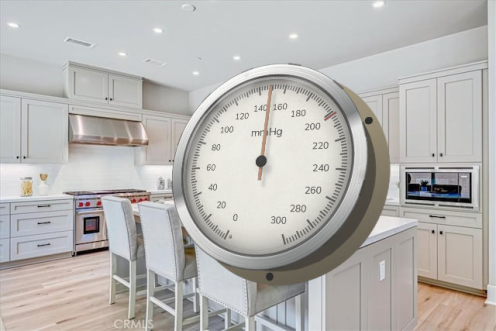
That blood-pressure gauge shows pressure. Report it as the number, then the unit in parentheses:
150 (mmHg)
